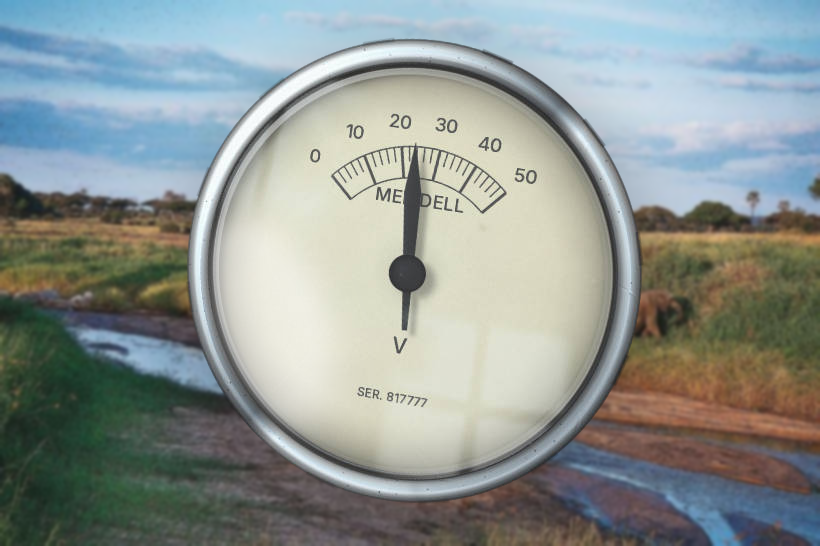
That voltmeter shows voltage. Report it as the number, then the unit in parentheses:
24 (V)
